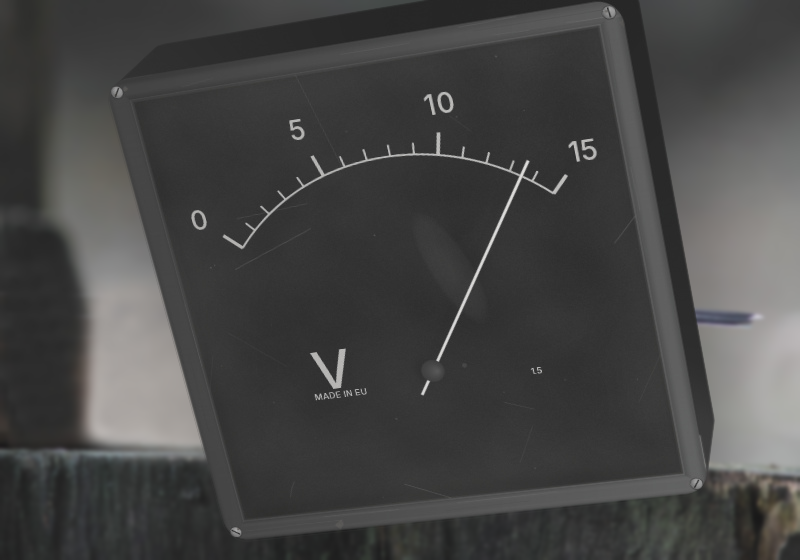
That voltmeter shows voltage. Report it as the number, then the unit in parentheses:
13.5 (V)
